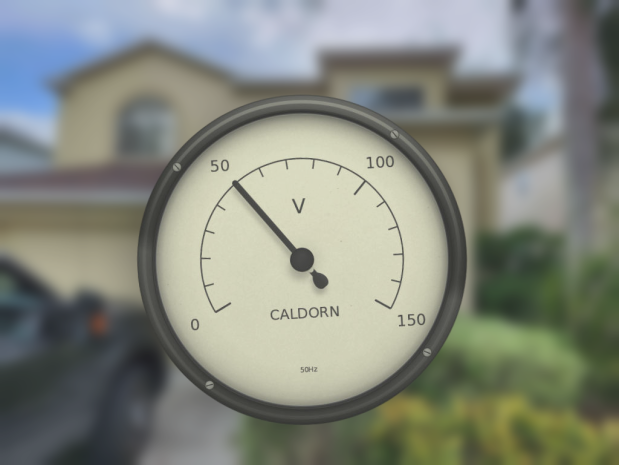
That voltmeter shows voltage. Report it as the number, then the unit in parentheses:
50 (V)
